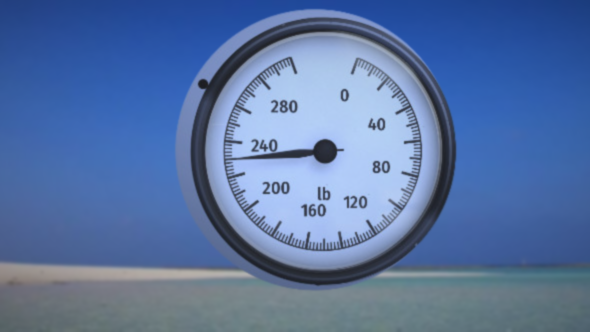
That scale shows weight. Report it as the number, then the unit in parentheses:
230 (lb)
